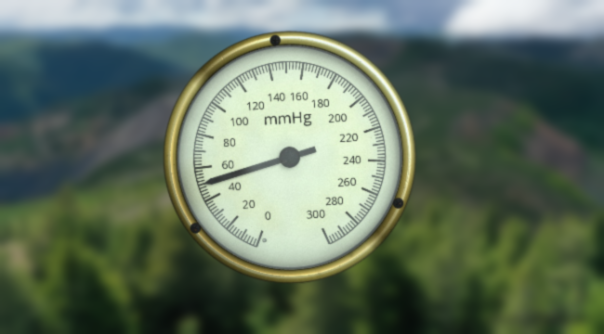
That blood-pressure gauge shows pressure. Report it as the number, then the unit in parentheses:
50 (mmHg)
